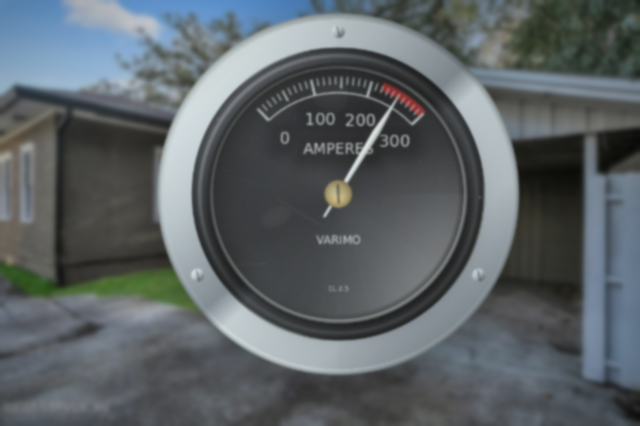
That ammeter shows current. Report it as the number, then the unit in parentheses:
250 (A)
